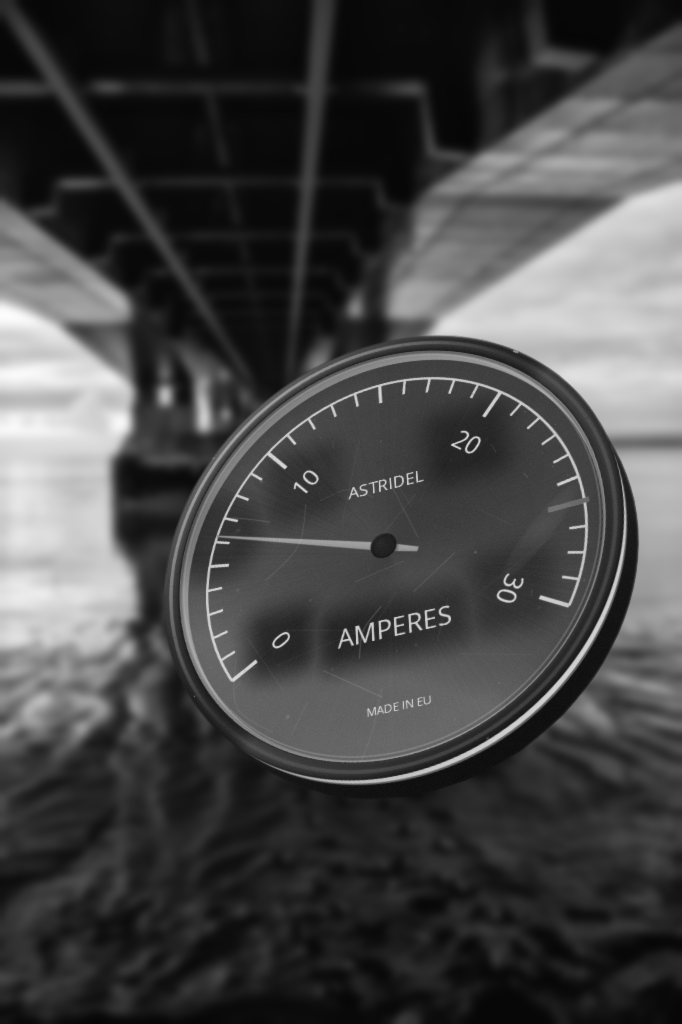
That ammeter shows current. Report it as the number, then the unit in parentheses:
6 (A)
